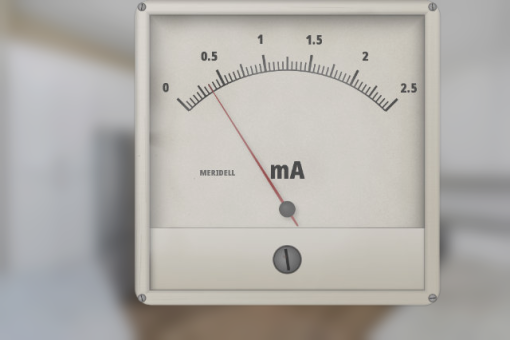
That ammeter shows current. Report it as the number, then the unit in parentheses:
0.35 (mA)
